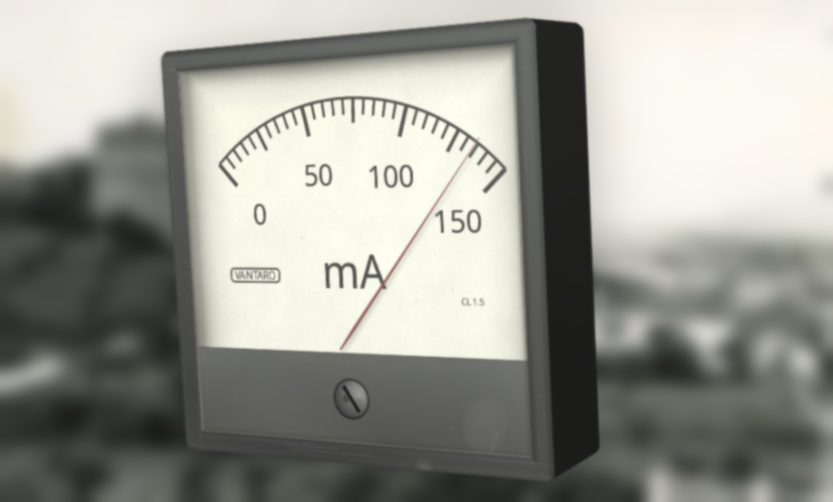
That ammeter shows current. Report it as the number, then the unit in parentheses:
135 (mA)
